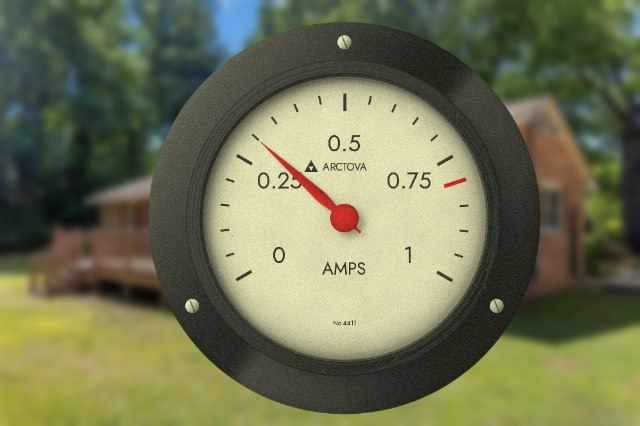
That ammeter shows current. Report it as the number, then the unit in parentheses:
0.3 (A)
